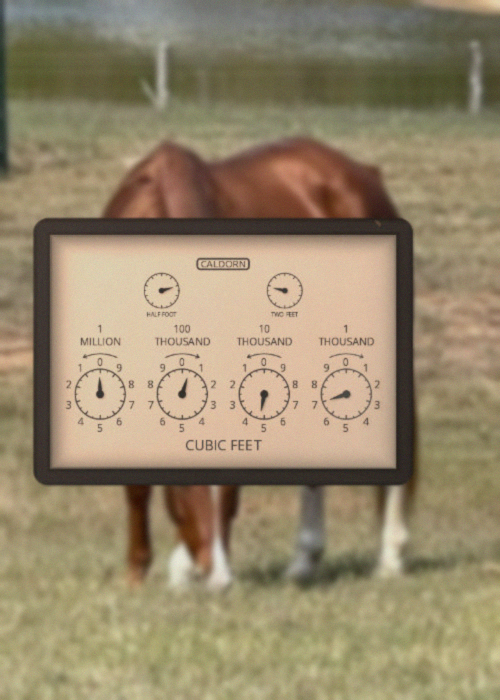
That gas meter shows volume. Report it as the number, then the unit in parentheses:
4700 (ft³)
